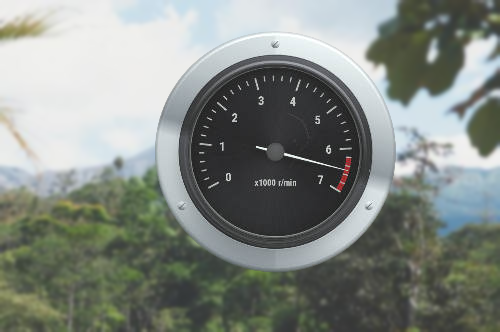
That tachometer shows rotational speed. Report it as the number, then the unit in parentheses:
6500 (rpm)
